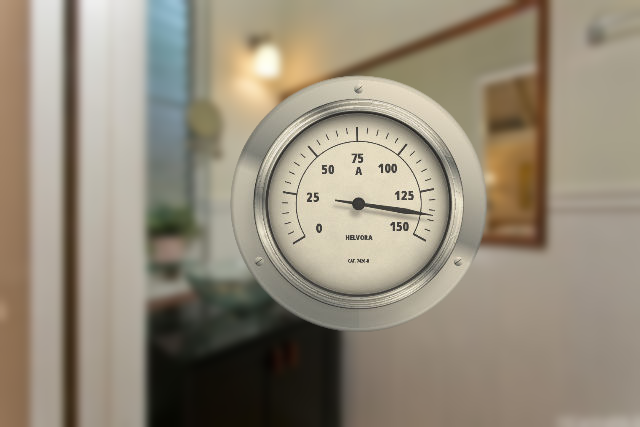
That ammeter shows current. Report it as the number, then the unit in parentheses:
137.5 (A)
